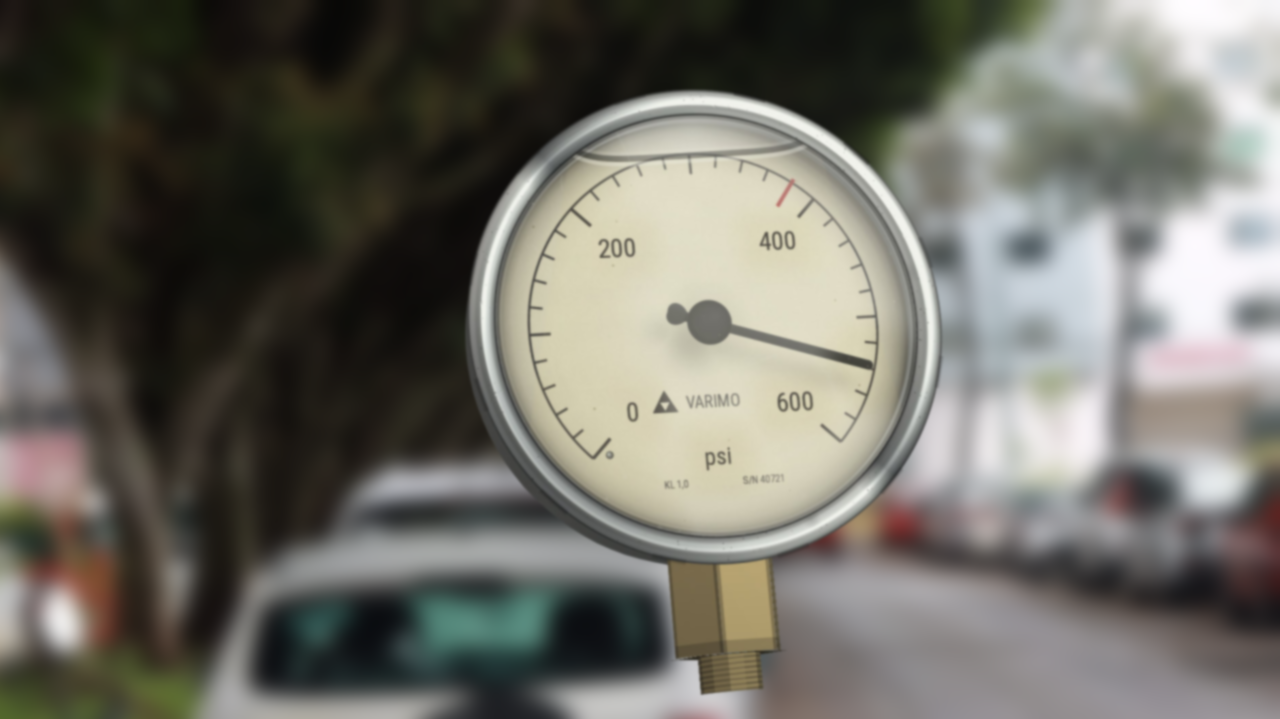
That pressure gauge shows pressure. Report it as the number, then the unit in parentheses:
540 (psi)
